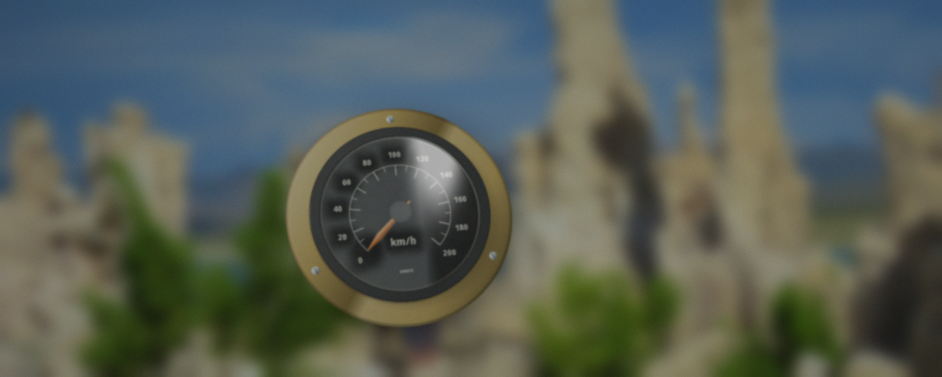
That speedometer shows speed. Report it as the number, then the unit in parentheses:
0 (km/h)
